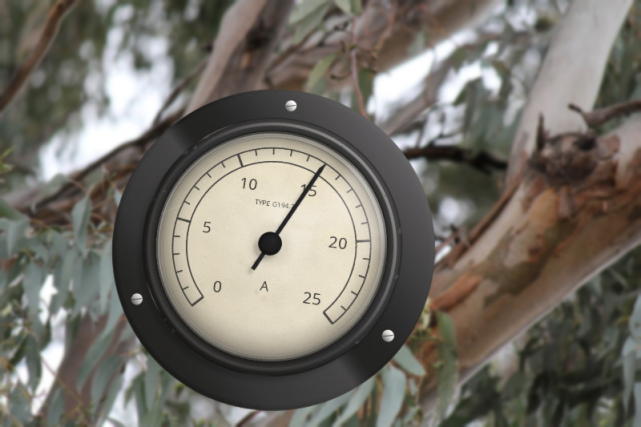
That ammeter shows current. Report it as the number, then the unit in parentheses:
15 (A)
